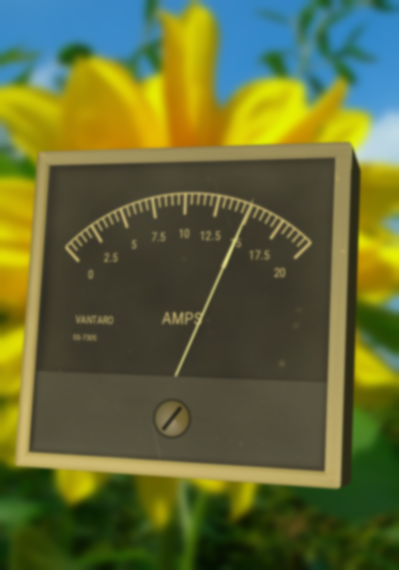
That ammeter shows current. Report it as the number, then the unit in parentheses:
15 (A)
